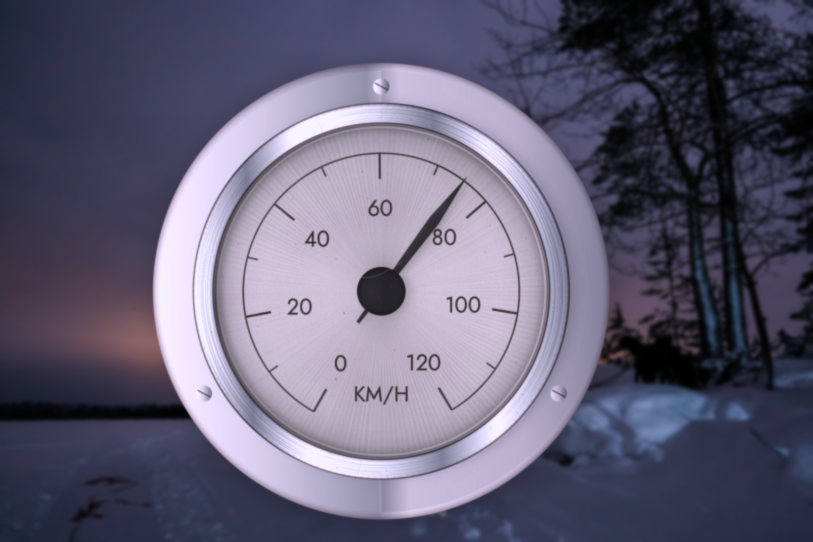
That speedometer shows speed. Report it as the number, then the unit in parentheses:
75 (km/h)
